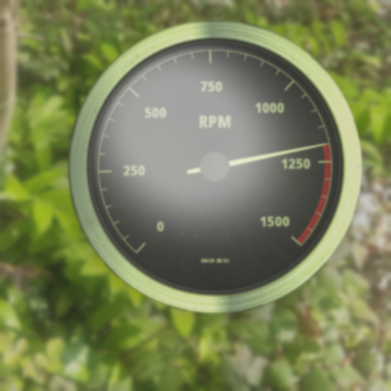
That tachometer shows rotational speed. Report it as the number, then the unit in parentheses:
1200 (rpm)
